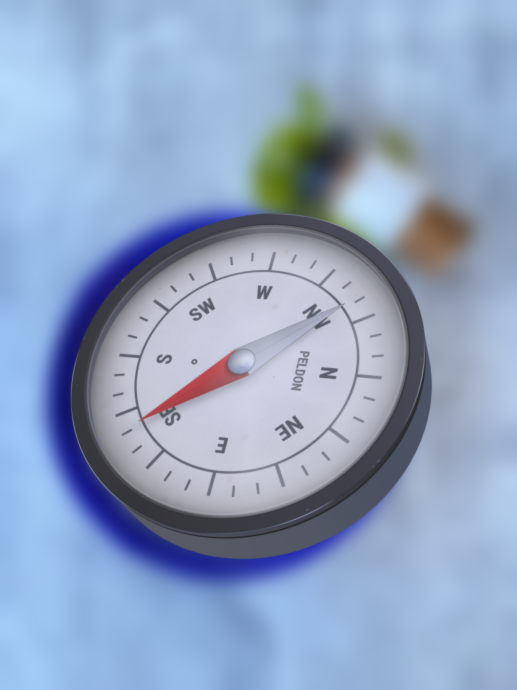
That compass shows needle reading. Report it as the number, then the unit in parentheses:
140 (°)
